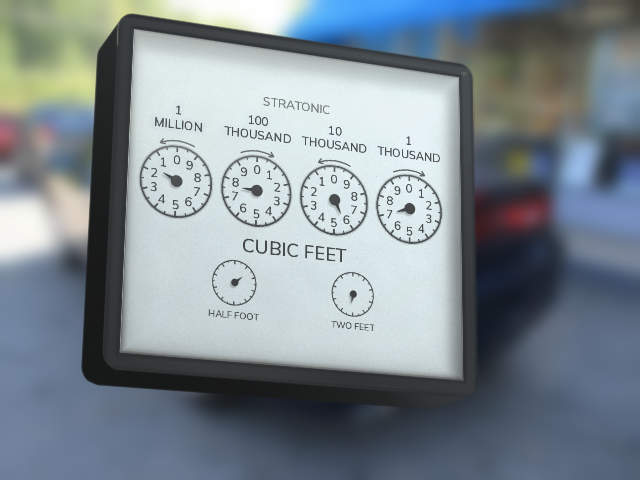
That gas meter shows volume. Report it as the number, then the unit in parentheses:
175700 (ft³)
